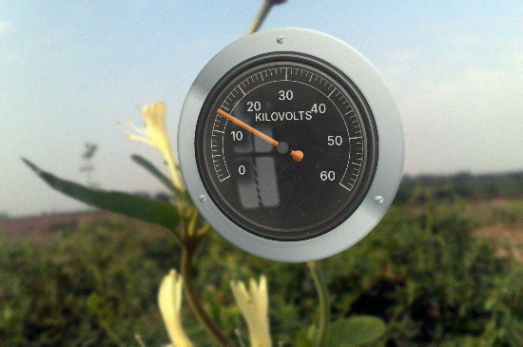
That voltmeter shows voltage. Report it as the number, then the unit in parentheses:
14 (kV)
